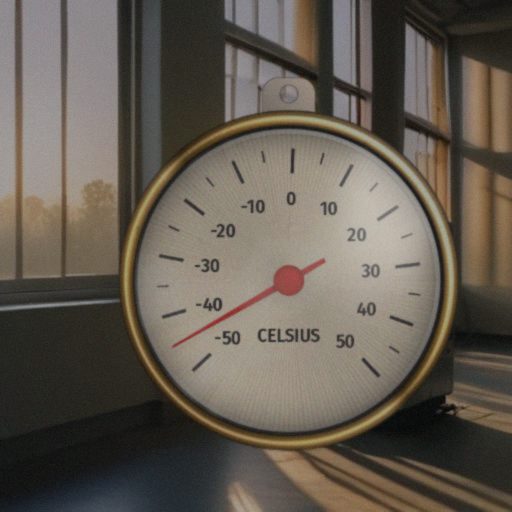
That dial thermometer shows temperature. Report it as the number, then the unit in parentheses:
-45 (°C)
